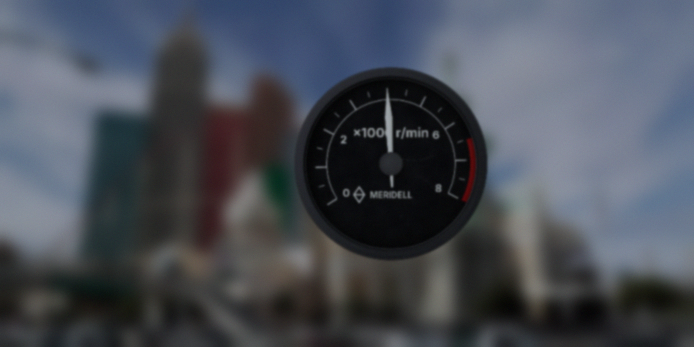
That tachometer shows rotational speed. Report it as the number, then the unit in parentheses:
4000 (rpm)
